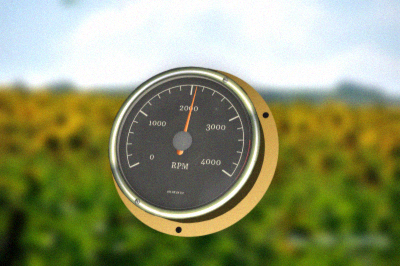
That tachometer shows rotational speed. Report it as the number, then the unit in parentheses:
2100 (rpm)
